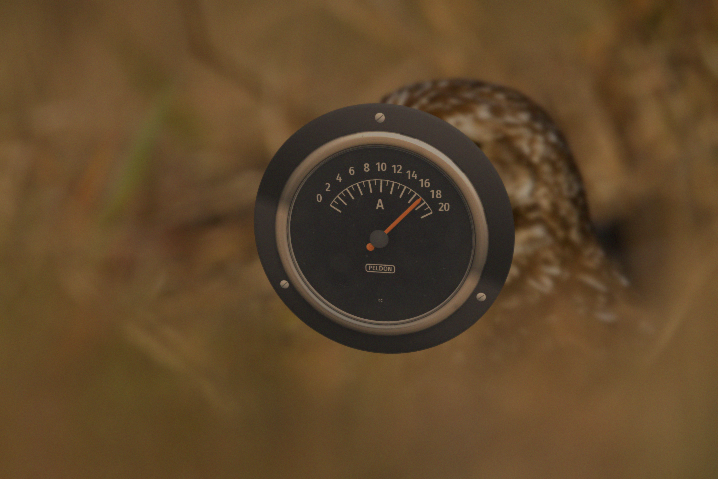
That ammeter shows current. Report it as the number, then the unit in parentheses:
17 (A)
